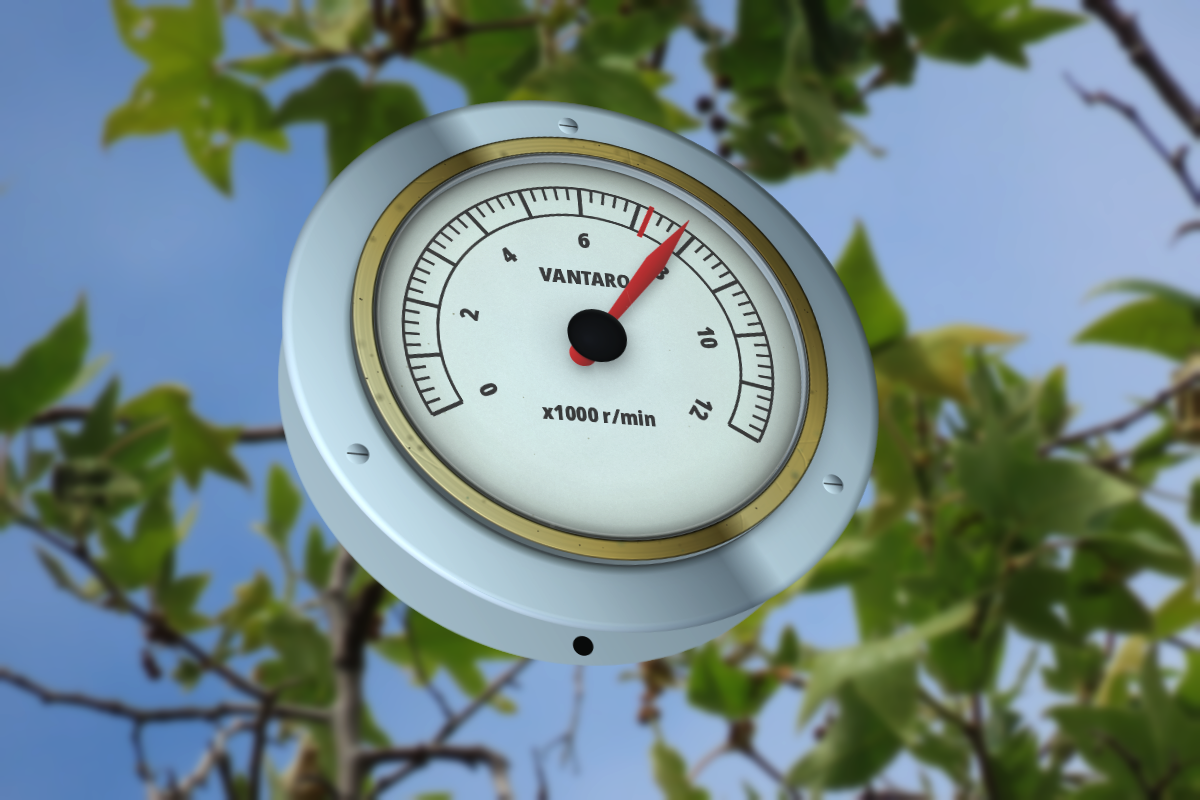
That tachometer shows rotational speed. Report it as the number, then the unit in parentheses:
7800 (rpm)
